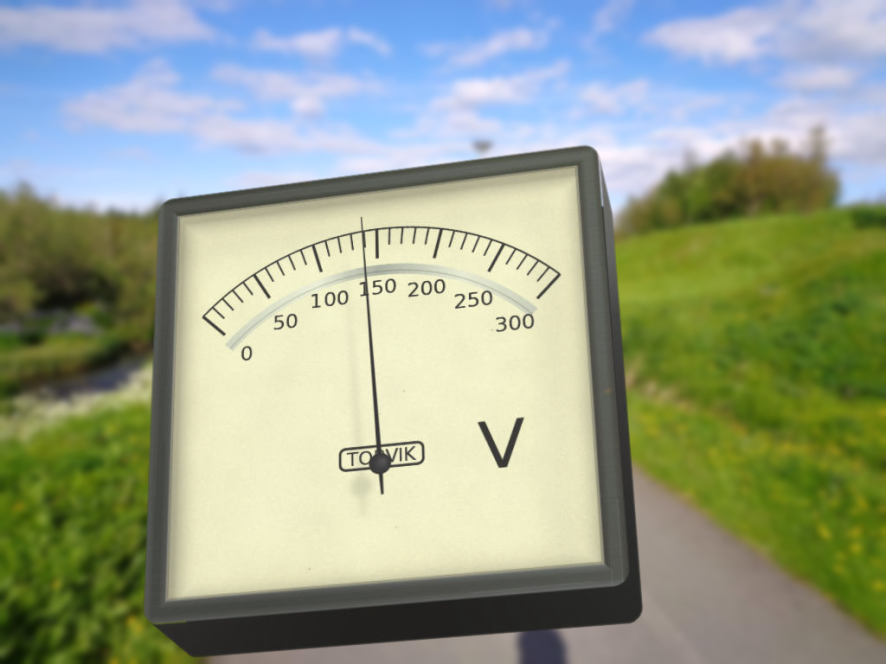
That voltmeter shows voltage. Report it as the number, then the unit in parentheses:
140 (V)
